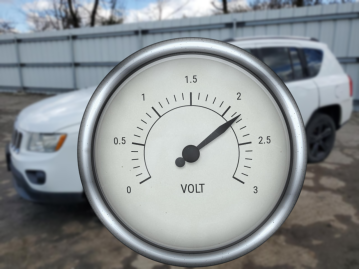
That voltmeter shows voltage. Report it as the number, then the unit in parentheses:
2.15 (V)
